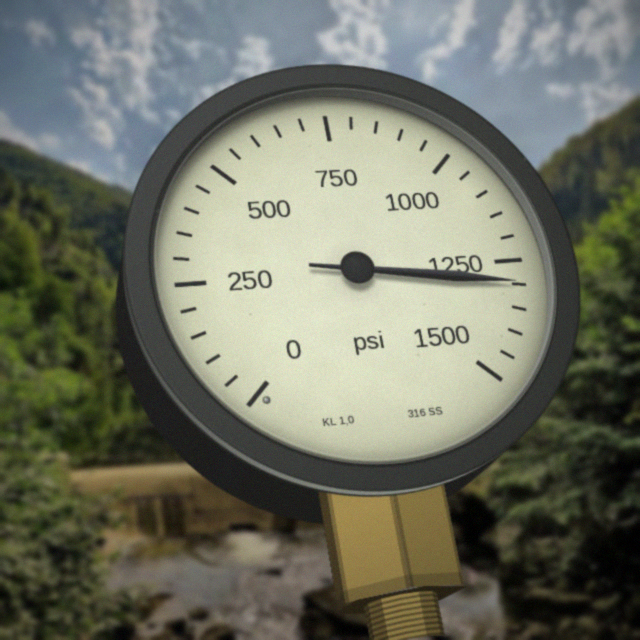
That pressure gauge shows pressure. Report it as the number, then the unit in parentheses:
1300 (psi)
